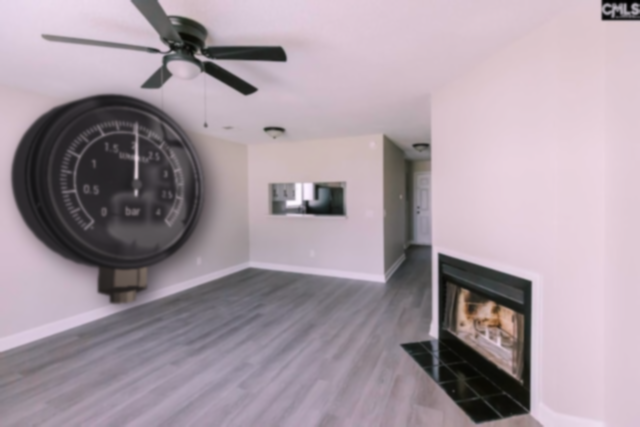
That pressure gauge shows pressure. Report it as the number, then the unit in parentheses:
2 (bar)
